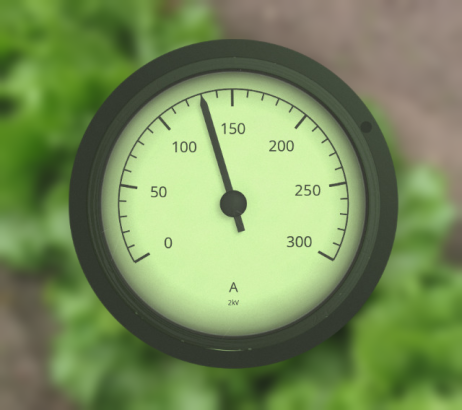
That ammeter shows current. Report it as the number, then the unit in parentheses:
130 (A)
